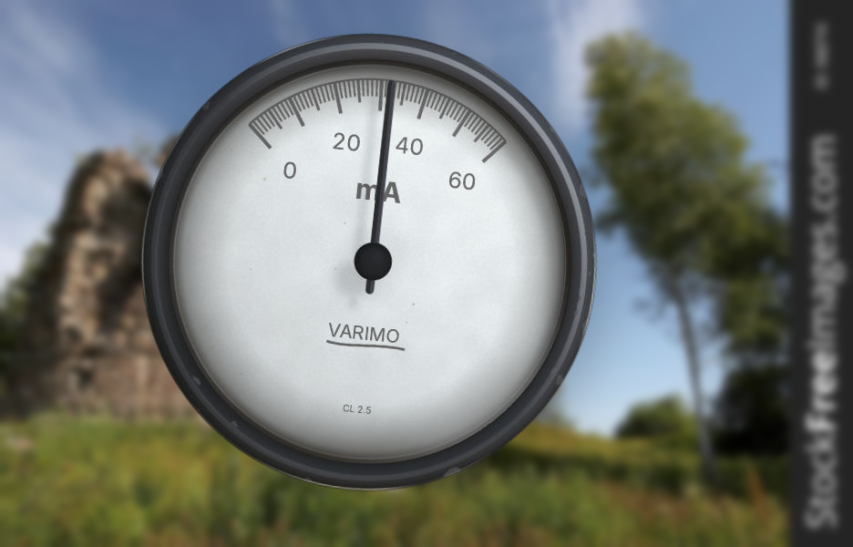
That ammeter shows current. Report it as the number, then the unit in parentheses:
32 (mA)
